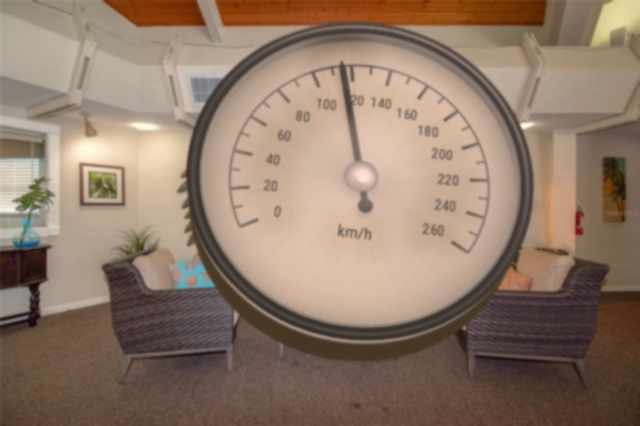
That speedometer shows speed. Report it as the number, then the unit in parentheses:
115 (km/h)
